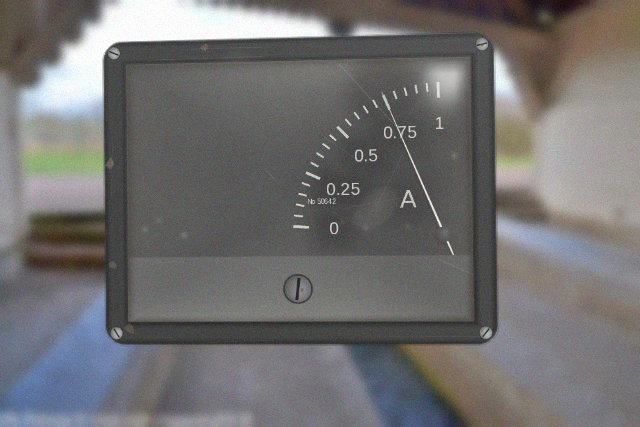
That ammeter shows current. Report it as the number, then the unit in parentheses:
0.75 (A)
